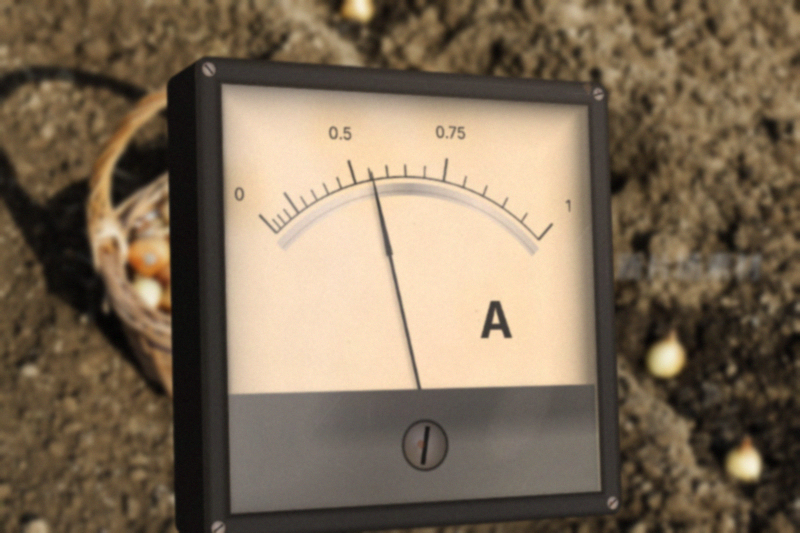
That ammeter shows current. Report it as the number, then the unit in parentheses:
0.55 (A)
